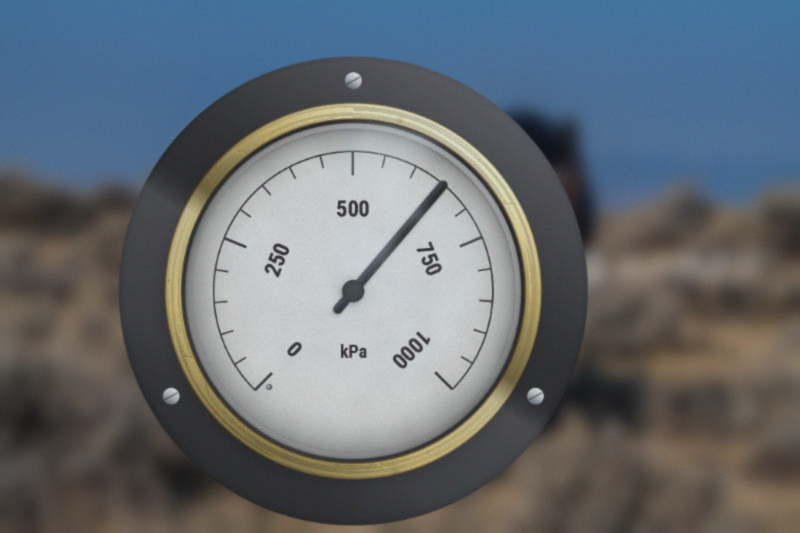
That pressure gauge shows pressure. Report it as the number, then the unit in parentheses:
650 (kPa)
